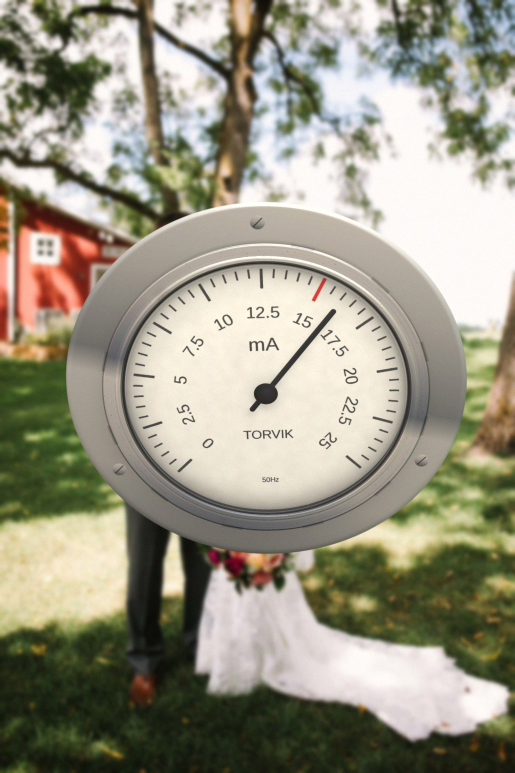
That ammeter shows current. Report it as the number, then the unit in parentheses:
16 (mA)
